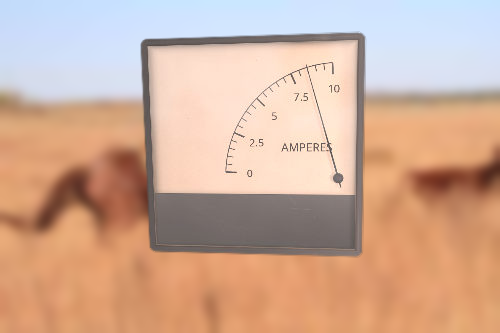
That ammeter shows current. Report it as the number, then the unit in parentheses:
8.5 (A)
